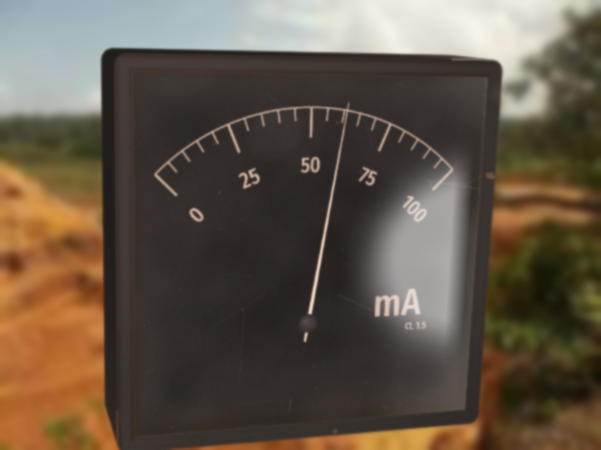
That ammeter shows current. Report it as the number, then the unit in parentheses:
60 (mA)
